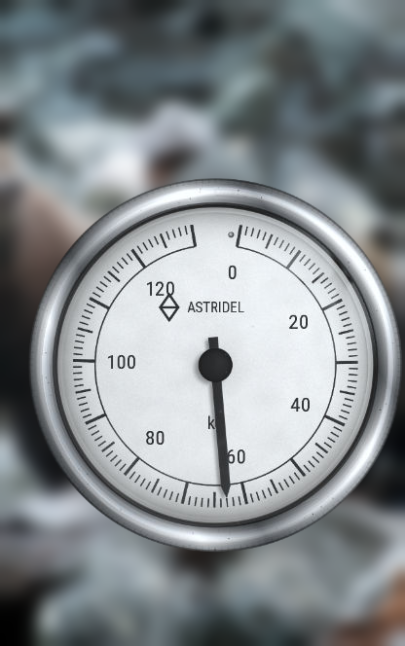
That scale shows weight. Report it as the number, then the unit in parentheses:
63 (kg)
